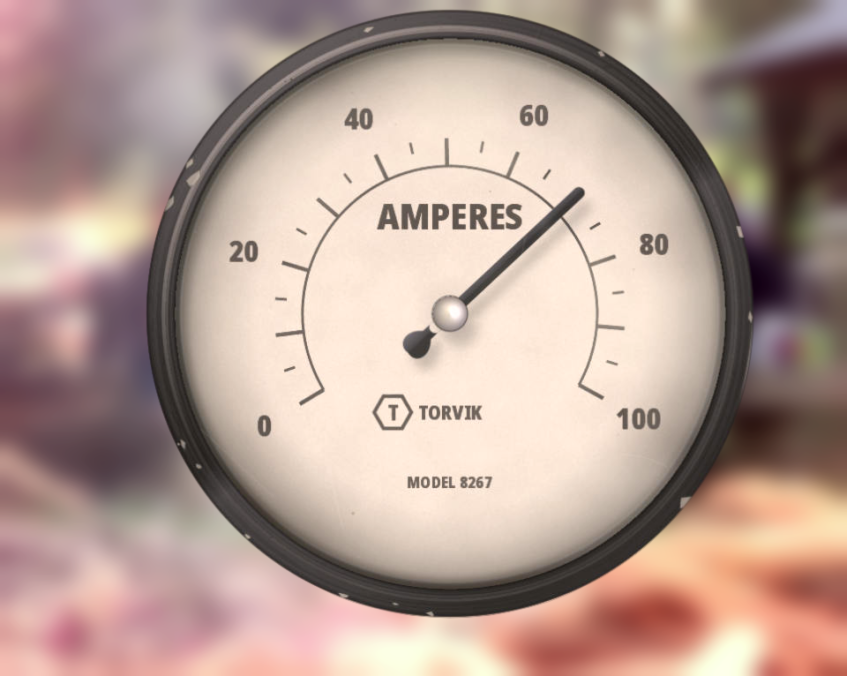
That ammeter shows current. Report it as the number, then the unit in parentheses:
70 (A)
